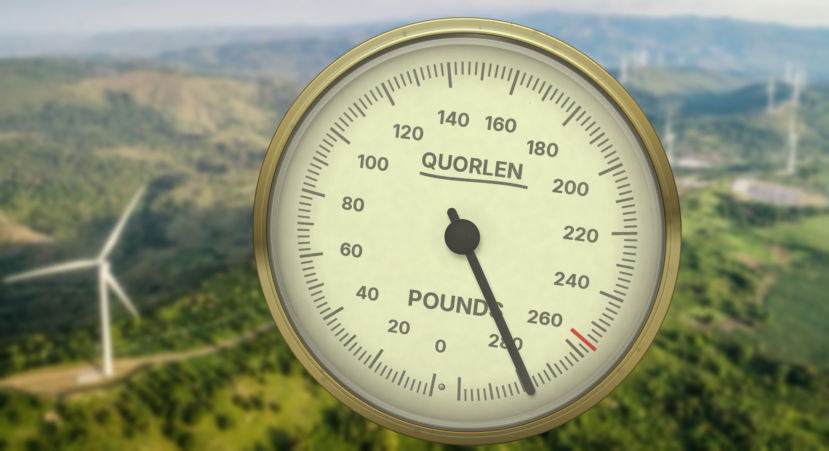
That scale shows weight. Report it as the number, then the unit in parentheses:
278 (lb)
